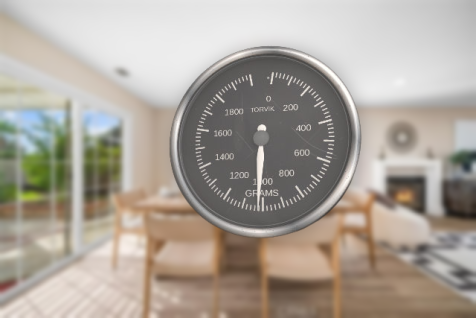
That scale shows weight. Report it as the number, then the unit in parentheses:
1020 (g)
